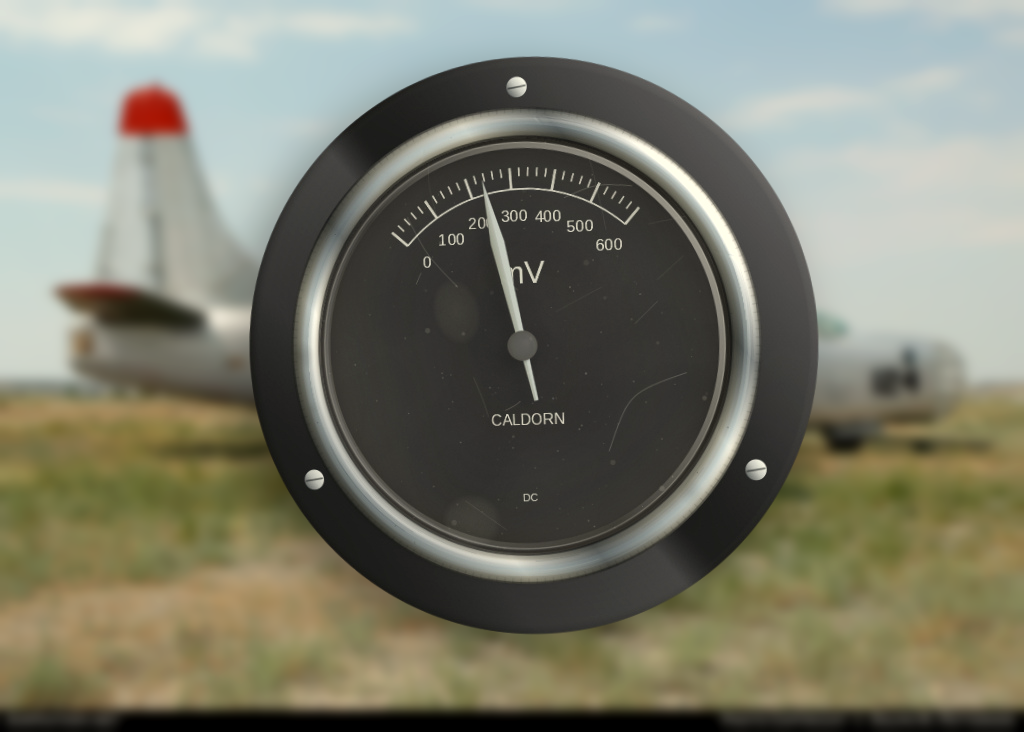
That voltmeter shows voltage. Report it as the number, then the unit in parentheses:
240 (mV)
